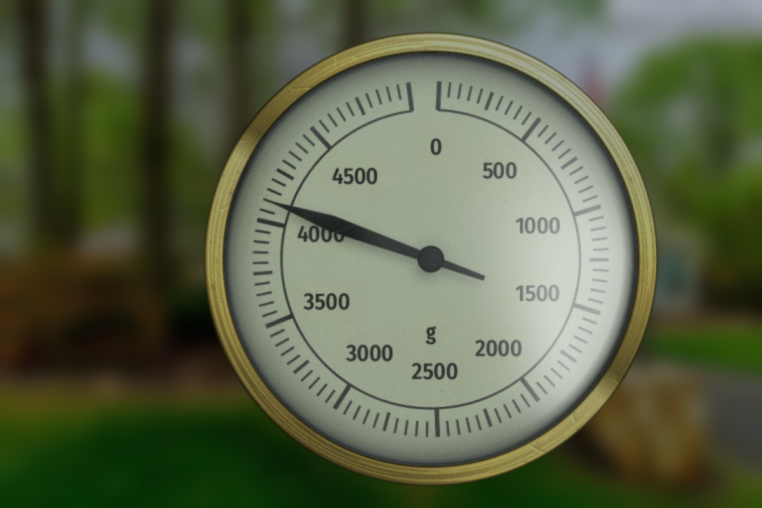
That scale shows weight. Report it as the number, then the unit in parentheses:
4100 (g)
